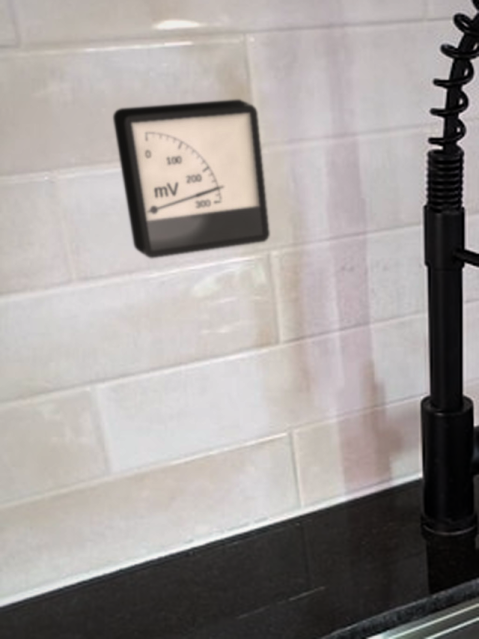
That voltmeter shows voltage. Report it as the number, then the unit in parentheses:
260 (mV)
